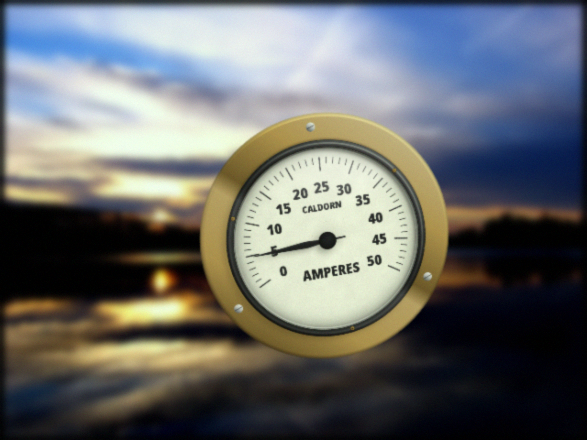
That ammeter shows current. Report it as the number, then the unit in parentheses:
5 (A)
